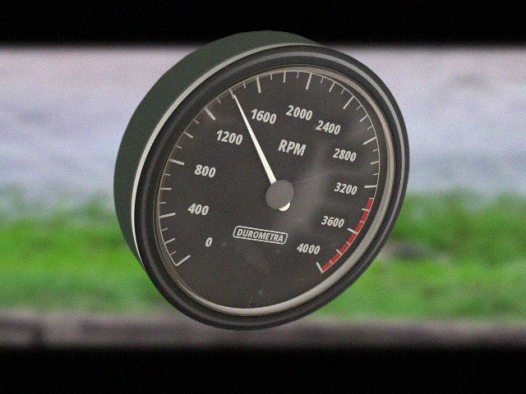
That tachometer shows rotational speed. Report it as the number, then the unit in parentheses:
1400 (rpm)
